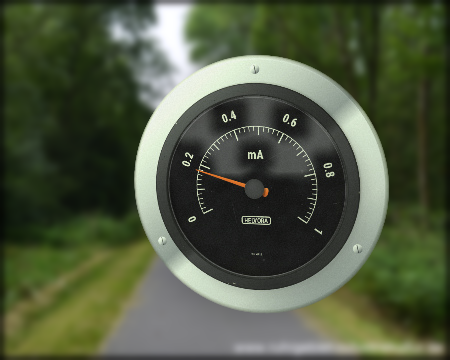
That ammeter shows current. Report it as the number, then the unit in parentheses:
0.18 (mA)
